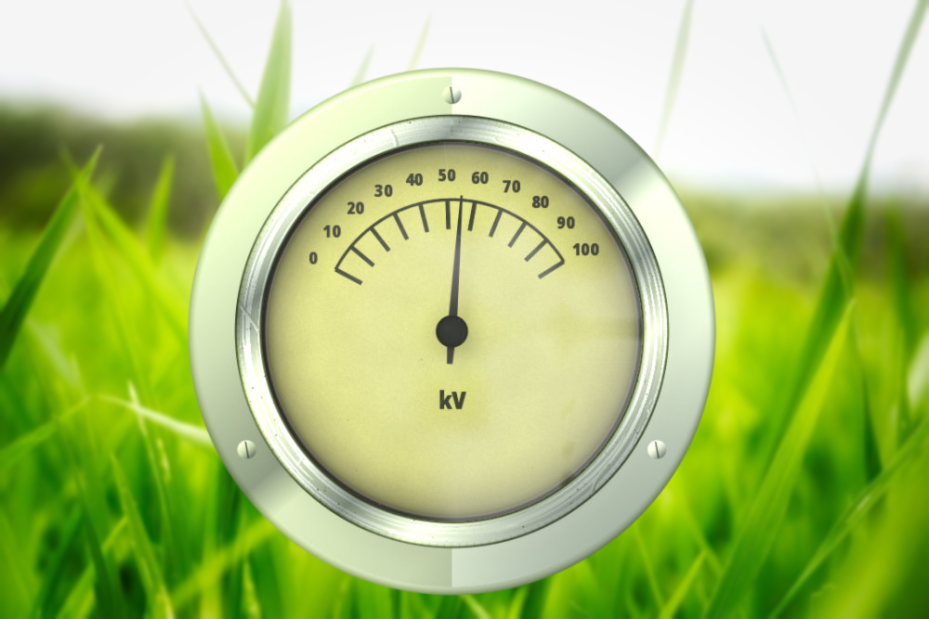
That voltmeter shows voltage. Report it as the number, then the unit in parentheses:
55 (kV)
